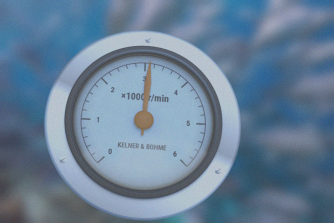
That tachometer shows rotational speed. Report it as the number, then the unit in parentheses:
3100 (rpm)
